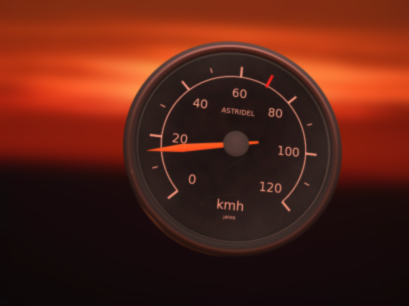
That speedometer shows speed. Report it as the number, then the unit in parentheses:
15 (km/h)
